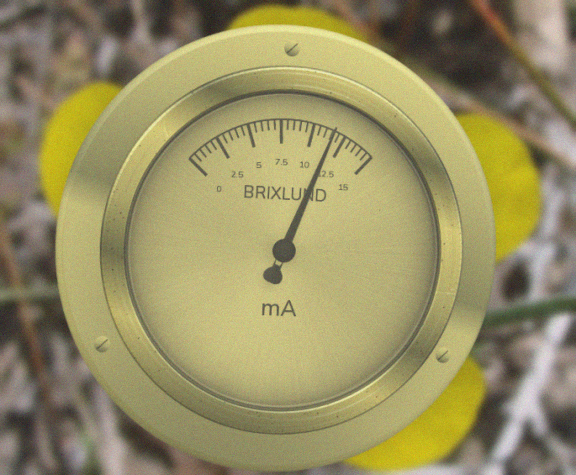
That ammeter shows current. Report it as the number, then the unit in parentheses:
11.5 (mA)
